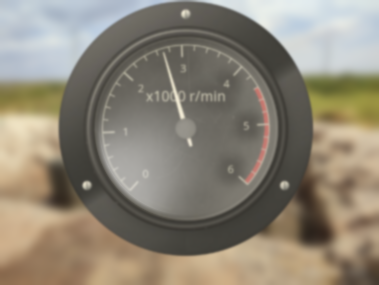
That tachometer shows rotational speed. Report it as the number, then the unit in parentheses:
2700 (rpm)
